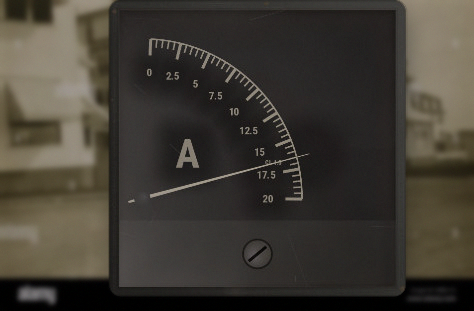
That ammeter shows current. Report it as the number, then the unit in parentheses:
16.5 (A)
